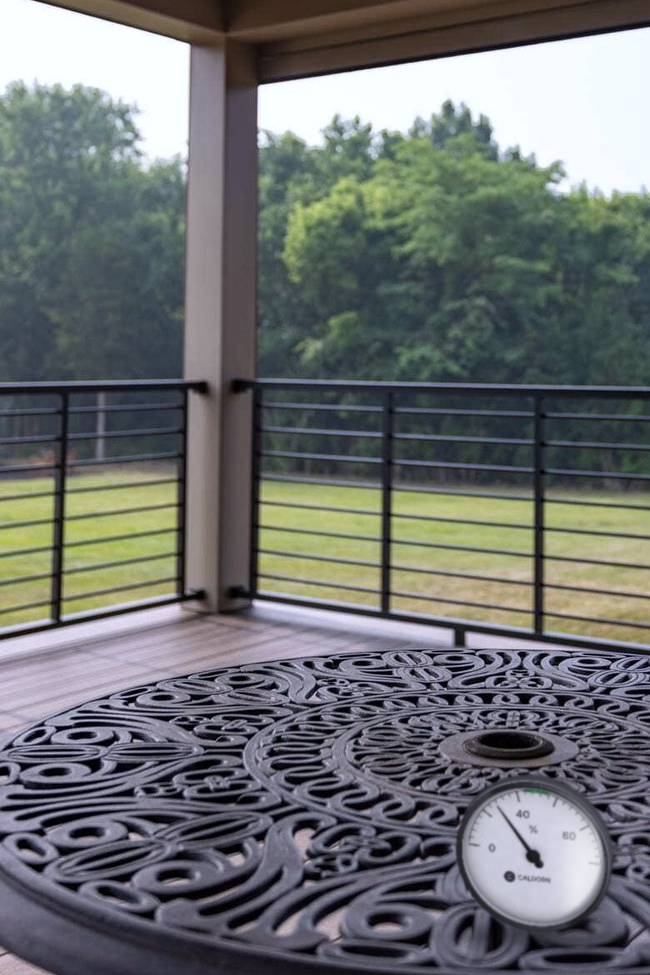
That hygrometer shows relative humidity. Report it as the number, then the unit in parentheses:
28 (%)
